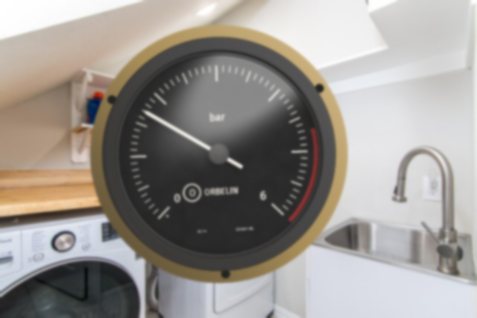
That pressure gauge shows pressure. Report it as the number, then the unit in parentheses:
1.7 (bar)
